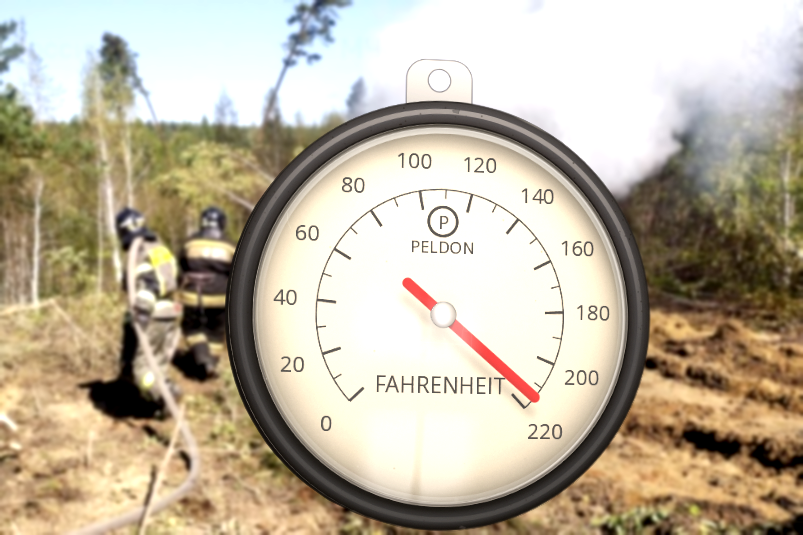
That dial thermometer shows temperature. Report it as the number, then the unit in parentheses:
215 (°F)
